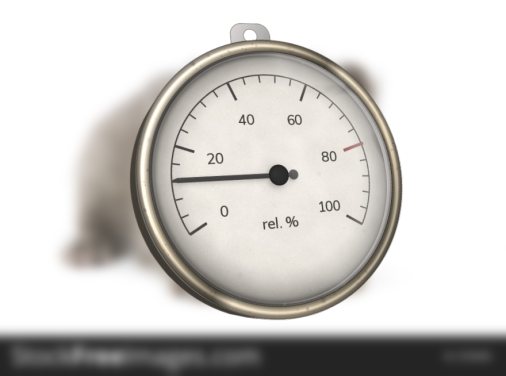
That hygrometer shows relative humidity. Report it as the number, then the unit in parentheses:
12 (%)
